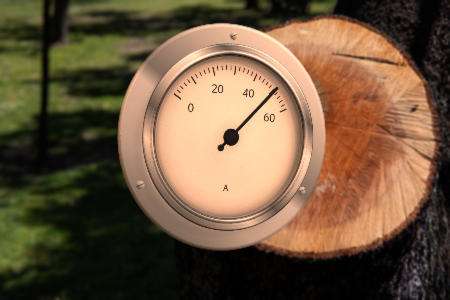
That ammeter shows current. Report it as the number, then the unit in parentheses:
50 (A)
